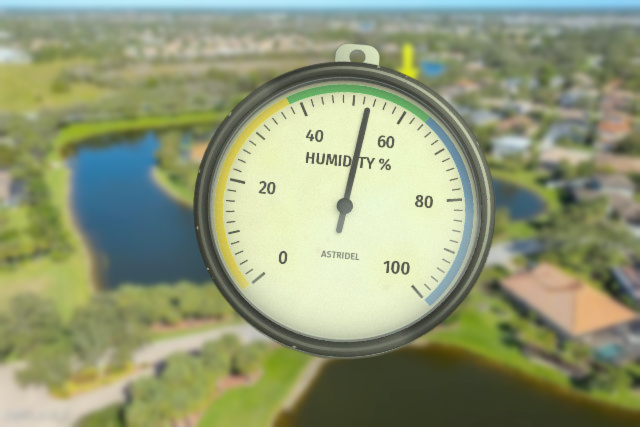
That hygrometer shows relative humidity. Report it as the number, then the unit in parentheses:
53 (%)
